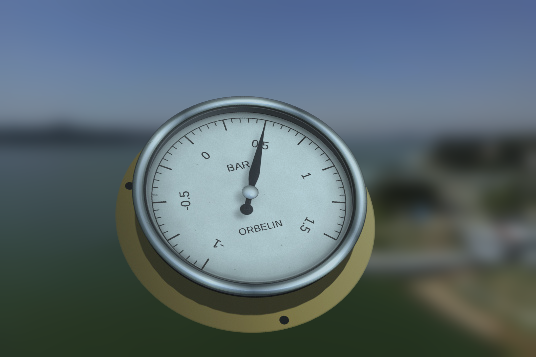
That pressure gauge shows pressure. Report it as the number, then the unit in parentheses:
0.5 (bar)
